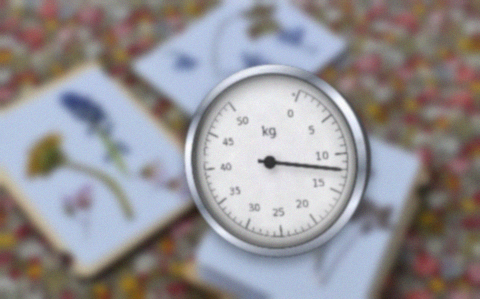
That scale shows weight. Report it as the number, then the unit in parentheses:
12 (kg)
